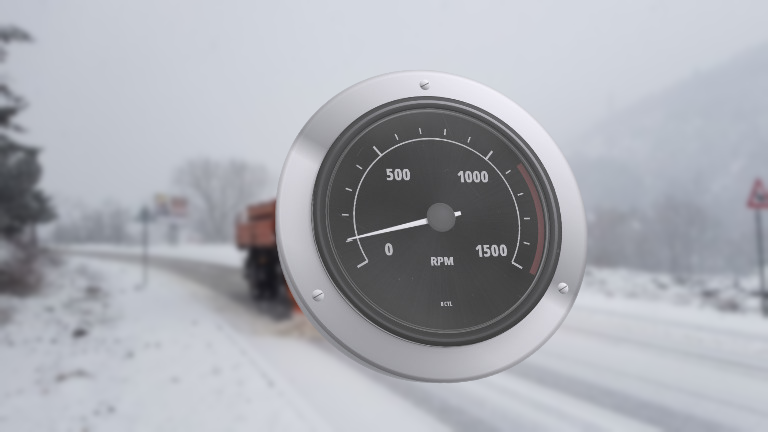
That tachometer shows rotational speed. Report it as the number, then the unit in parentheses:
100 (rpm)
